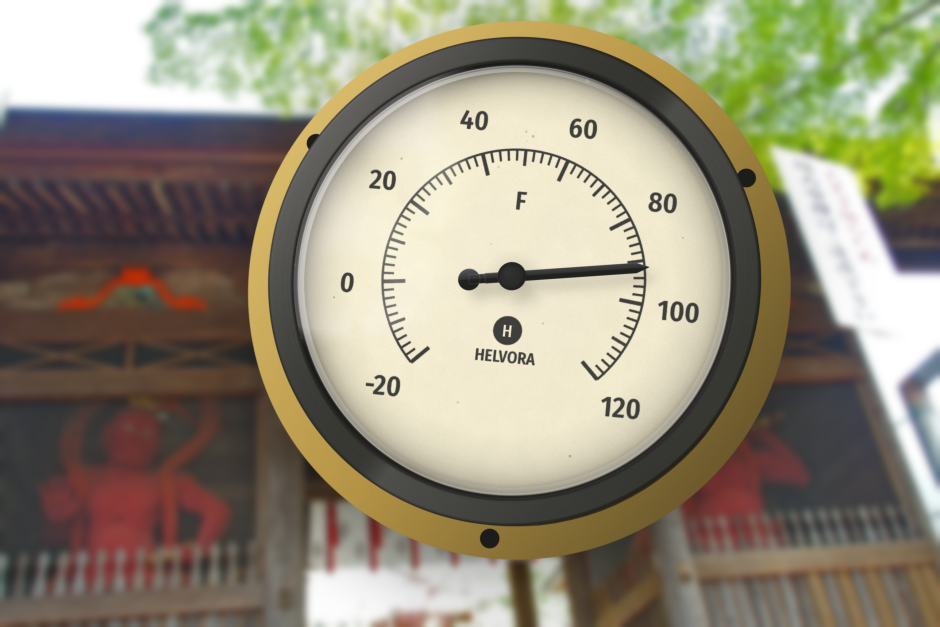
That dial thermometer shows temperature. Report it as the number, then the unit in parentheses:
92 (°F)
